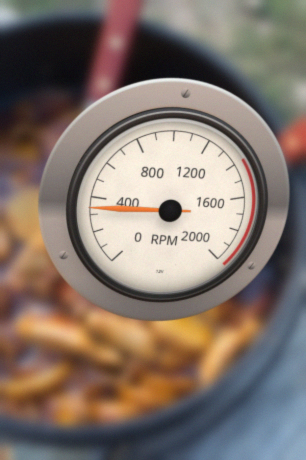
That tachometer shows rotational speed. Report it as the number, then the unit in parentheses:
350 (rpm)
